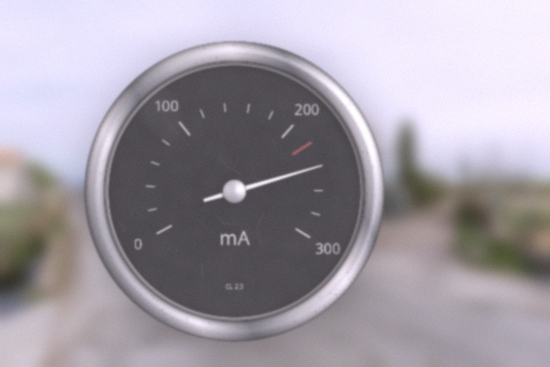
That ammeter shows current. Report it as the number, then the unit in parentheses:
240 (mA)
